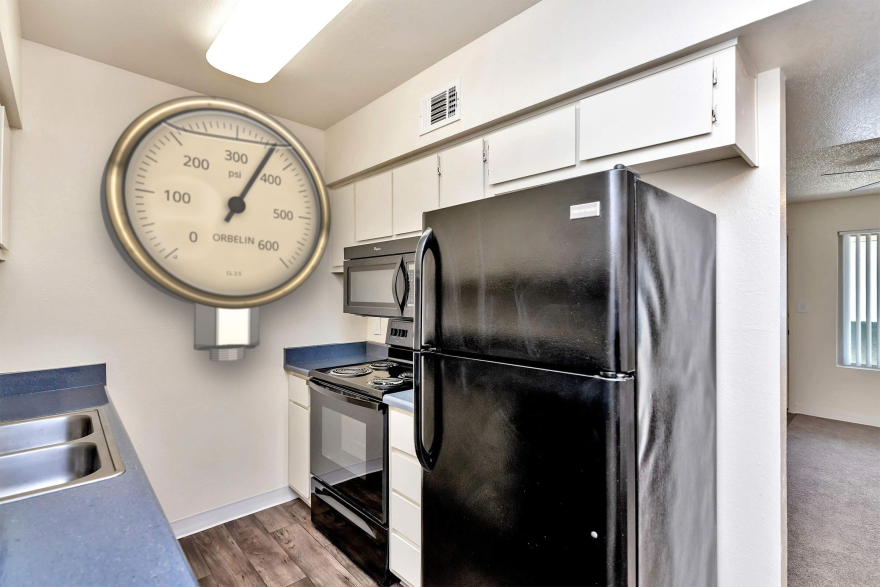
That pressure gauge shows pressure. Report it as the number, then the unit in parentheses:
360 (psi)
